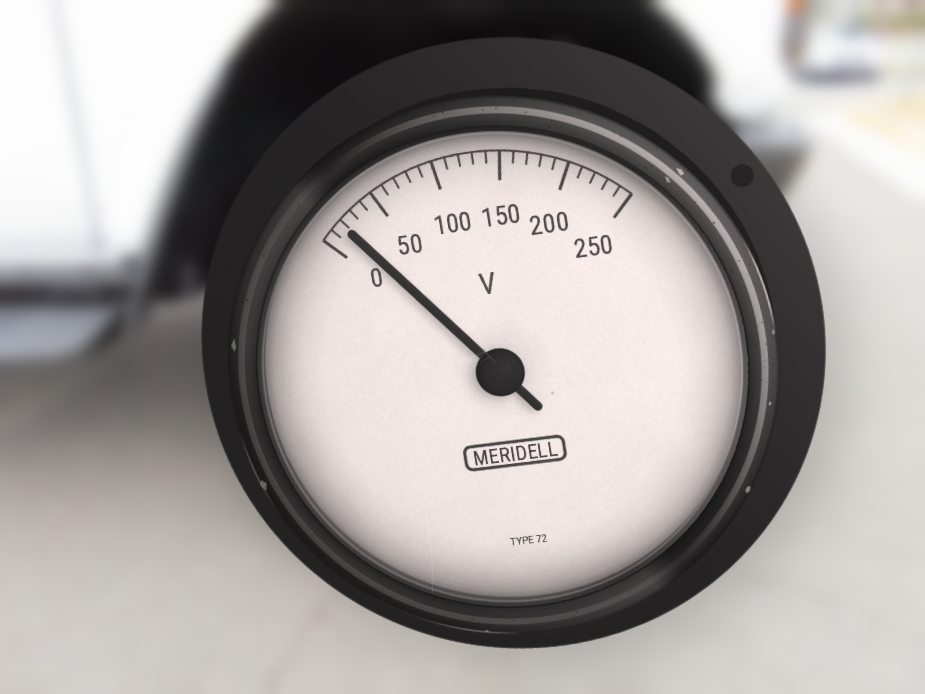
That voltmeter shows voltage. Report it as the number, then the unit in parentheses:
20 (V)
